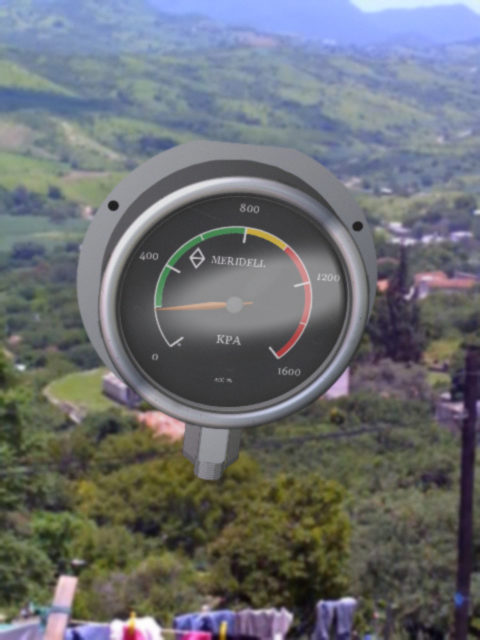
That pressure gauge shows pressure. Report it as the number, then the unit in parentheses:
200 (kPa)
